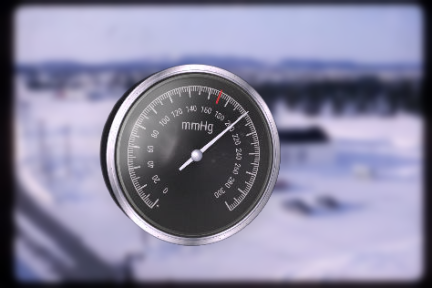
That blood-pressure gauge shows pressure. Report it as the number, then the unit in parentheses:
200 (mmHg)
